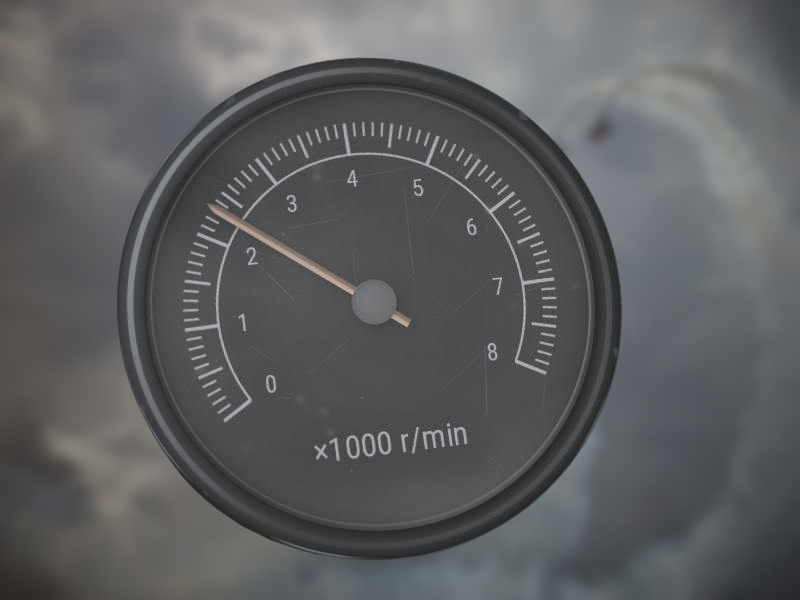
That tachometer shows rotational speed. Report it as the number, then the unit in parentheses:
2300 (rpm)
